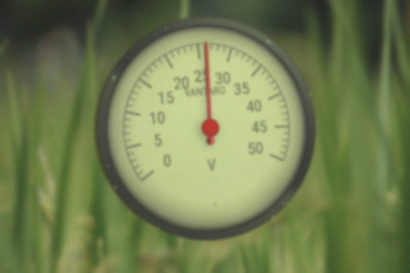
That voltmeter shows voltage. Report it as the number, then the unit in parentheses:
26 (V)
